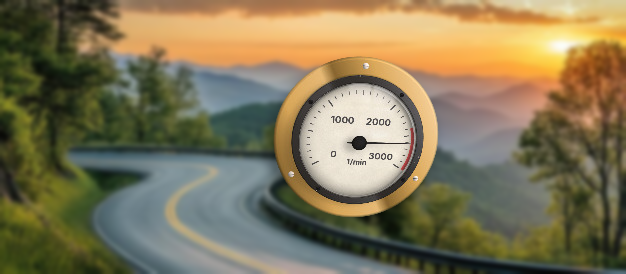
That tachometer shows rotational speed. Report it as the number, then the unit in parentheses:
2600 (rpm)
